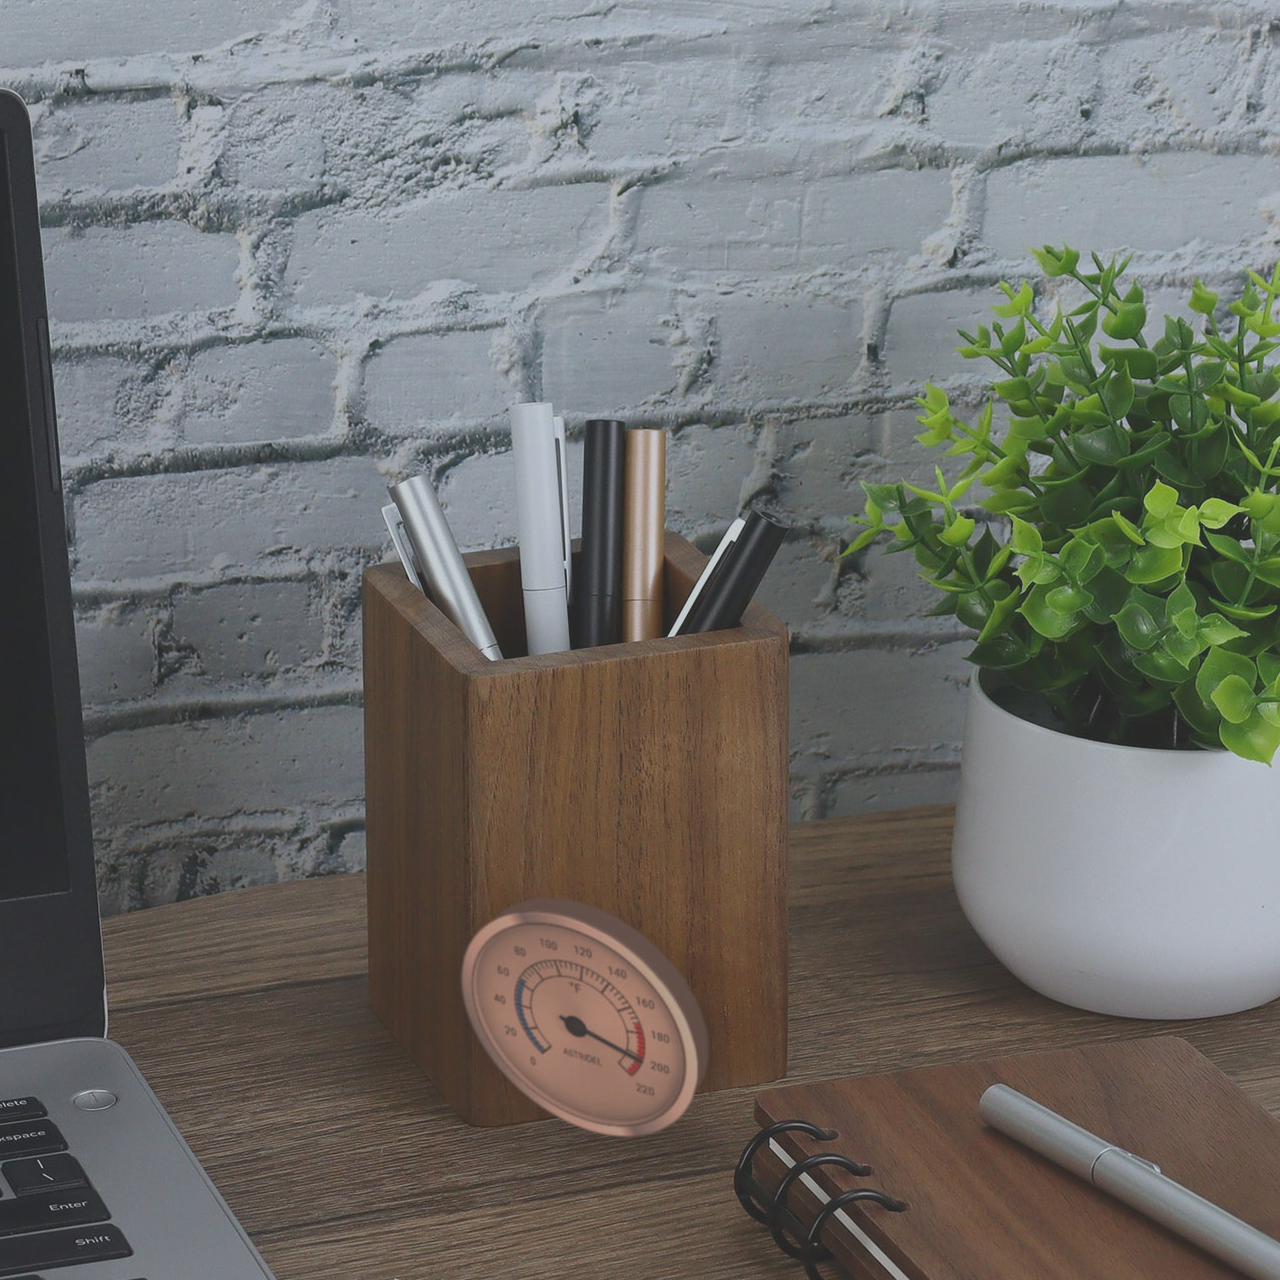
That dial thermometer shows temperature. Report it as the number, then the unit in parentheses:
200 (°F)
